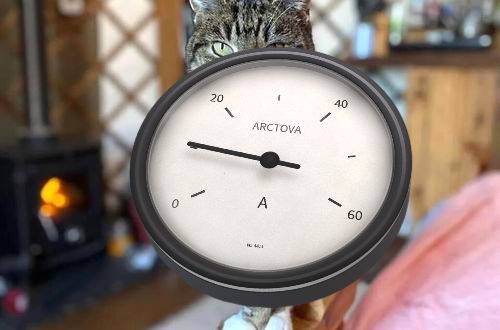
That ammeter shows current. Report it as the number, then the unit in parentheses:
10 (A)
